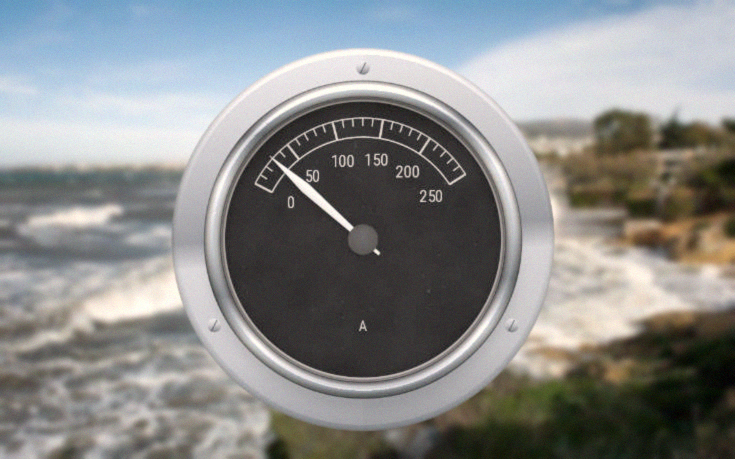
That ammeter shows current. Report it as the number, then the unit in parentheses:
30 (A)
